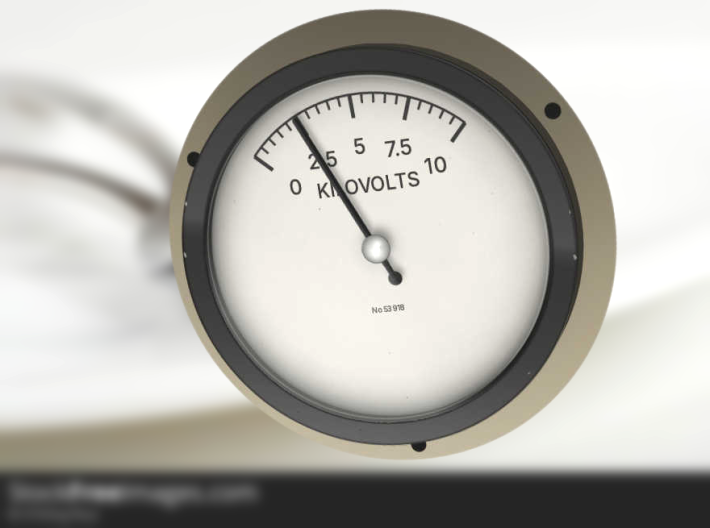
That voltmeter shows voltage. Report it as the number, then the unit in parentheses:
2.5 (kV)
